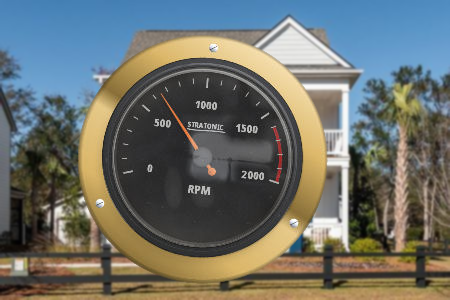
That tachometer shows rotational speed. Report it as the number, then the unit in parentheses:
650 (rpm)
